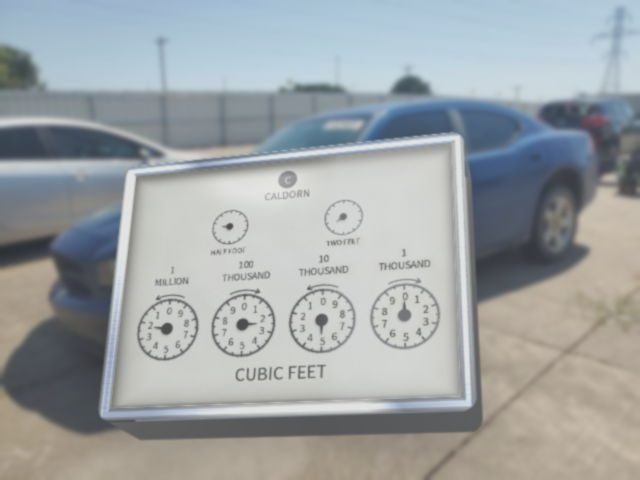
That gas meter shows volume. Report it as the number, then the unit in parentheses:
225000 (ft³)
